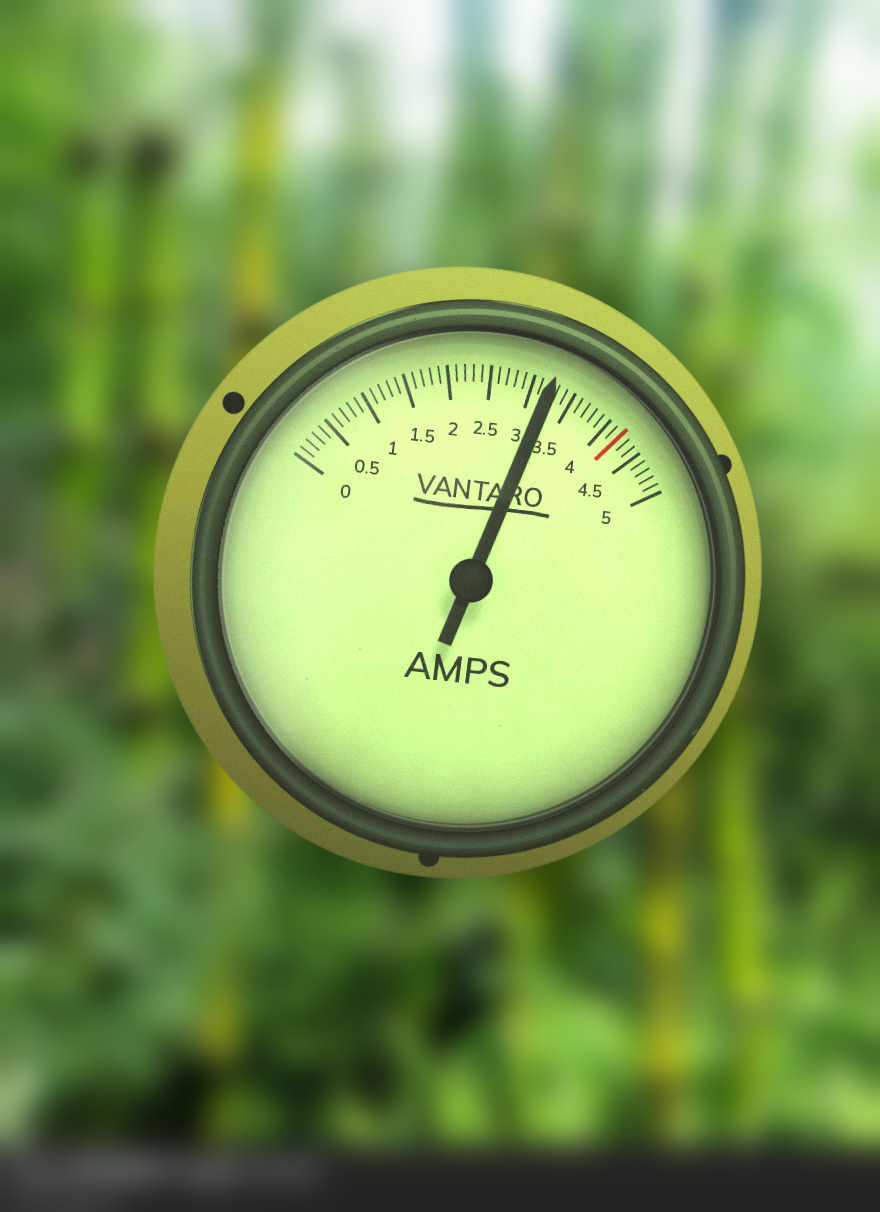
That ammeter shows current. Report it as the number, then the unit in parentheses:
3.2 (A)
